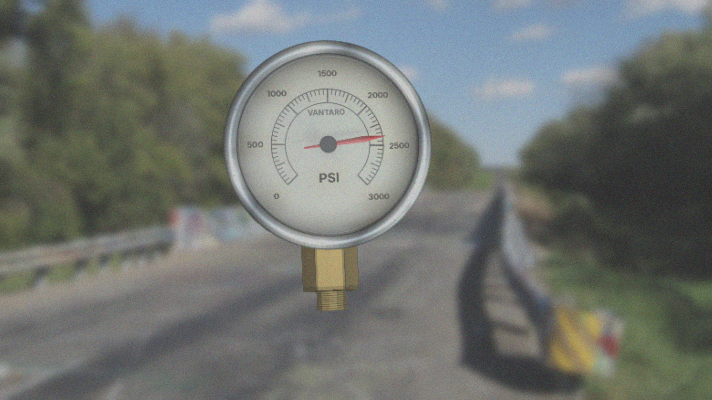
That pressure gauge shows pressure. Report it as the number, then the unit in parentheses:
2400 (psi)
